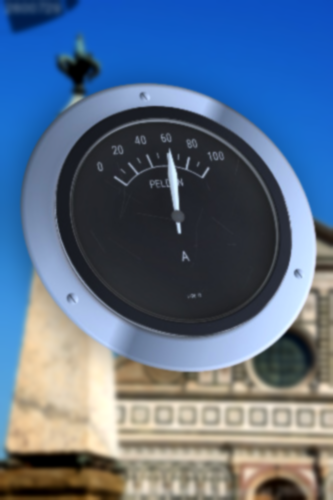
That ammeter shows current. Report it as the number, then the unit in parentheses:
60 (A)
